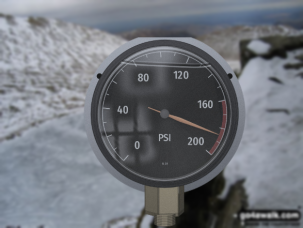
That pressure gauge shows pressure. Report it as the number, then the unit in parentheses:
185 (psi)
